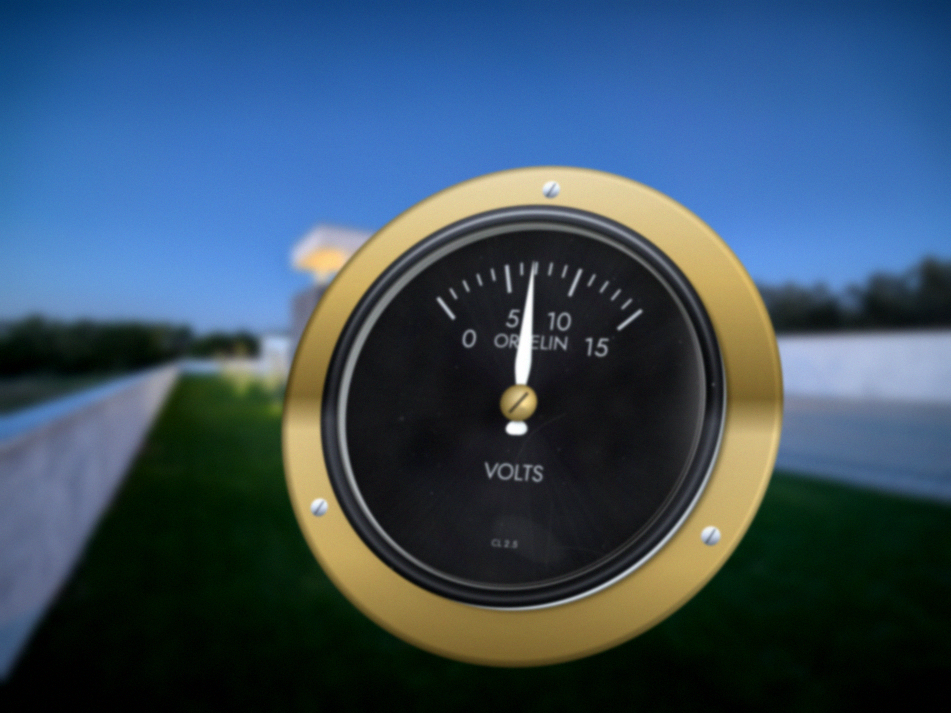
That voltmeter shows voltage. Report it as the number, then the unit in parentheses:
7 (V)
